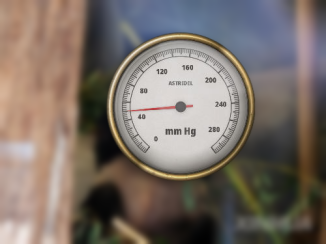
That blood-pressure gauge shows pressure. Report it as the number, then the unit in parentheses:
50 (mmHg)
